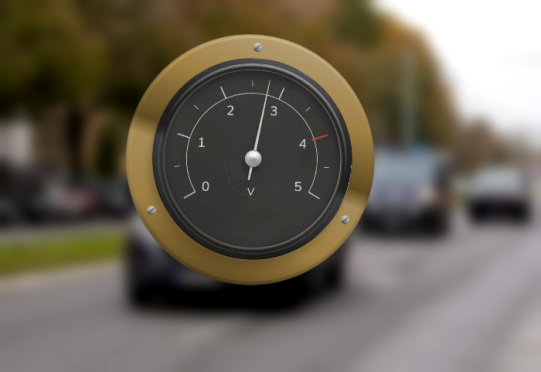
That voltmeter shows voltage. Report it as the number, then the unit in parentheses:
2.75 (V)
